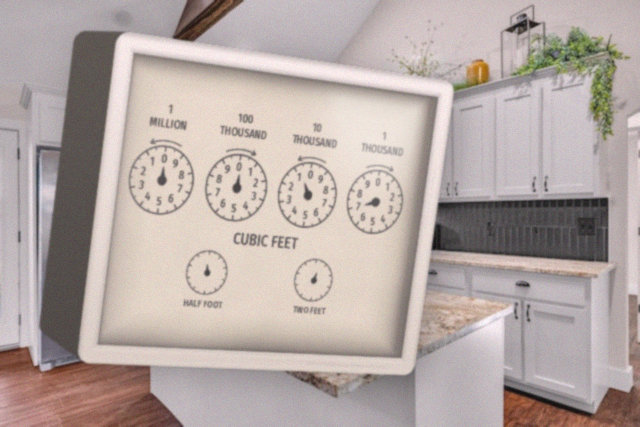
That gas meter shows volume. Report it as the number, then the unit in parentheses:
700 (ft³)
